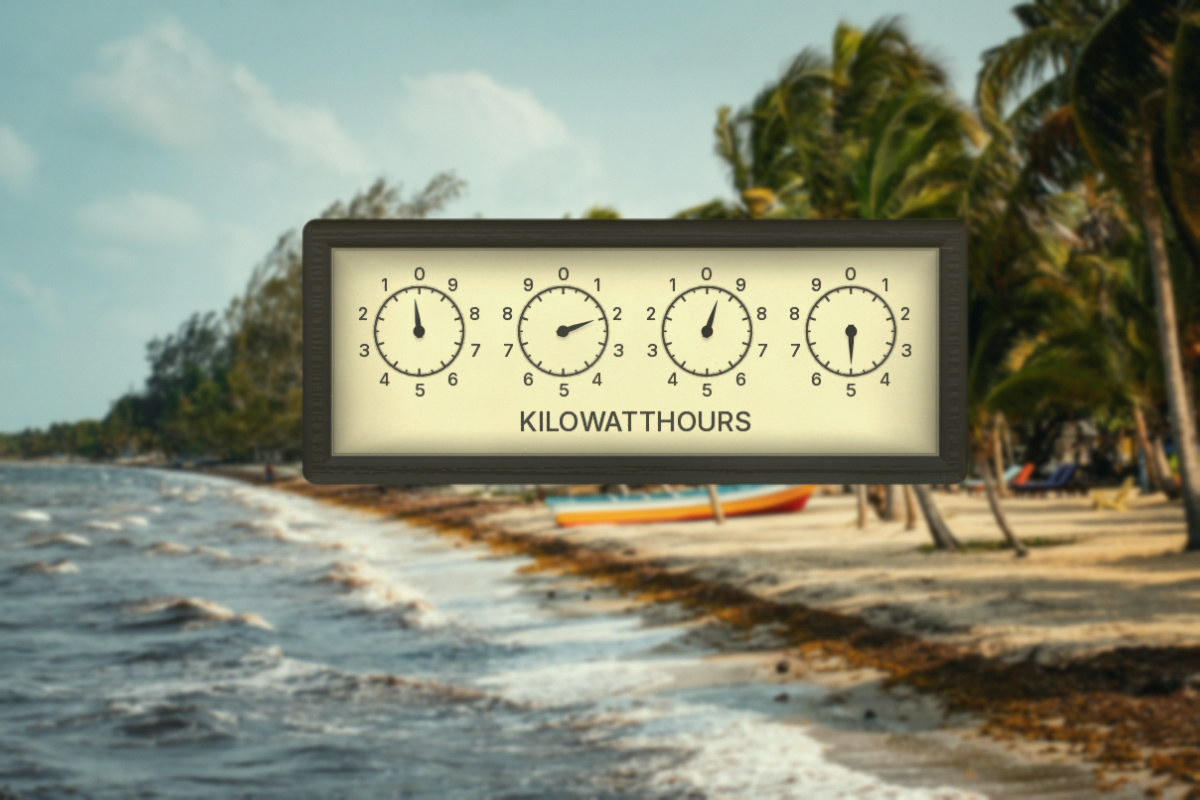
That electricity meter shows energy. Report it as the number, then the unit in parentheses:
195 (kWh)
